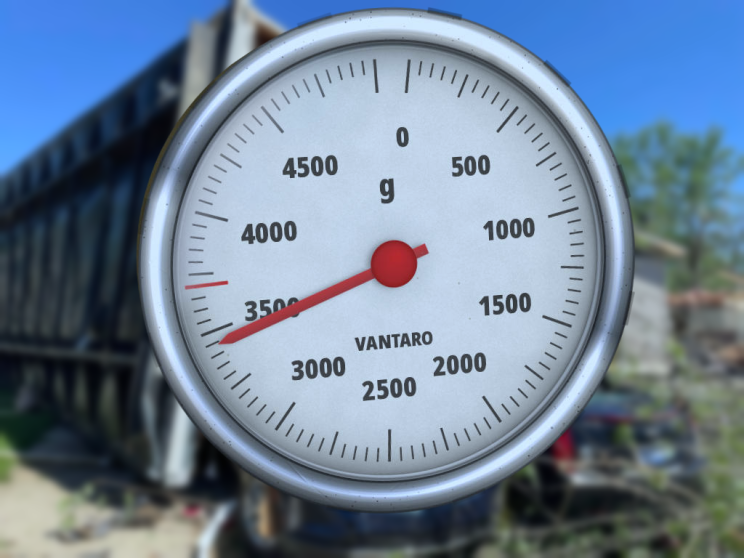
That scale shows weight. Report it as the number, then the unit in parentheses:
3450 (g)
